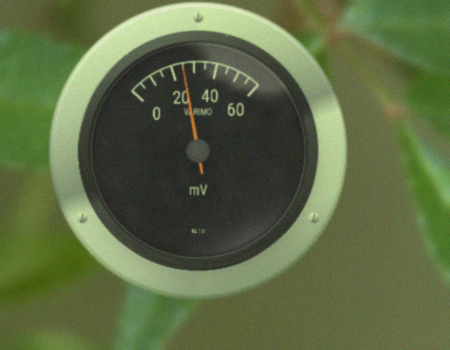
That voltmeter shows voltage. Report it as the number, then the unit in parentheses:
25 (mV)
